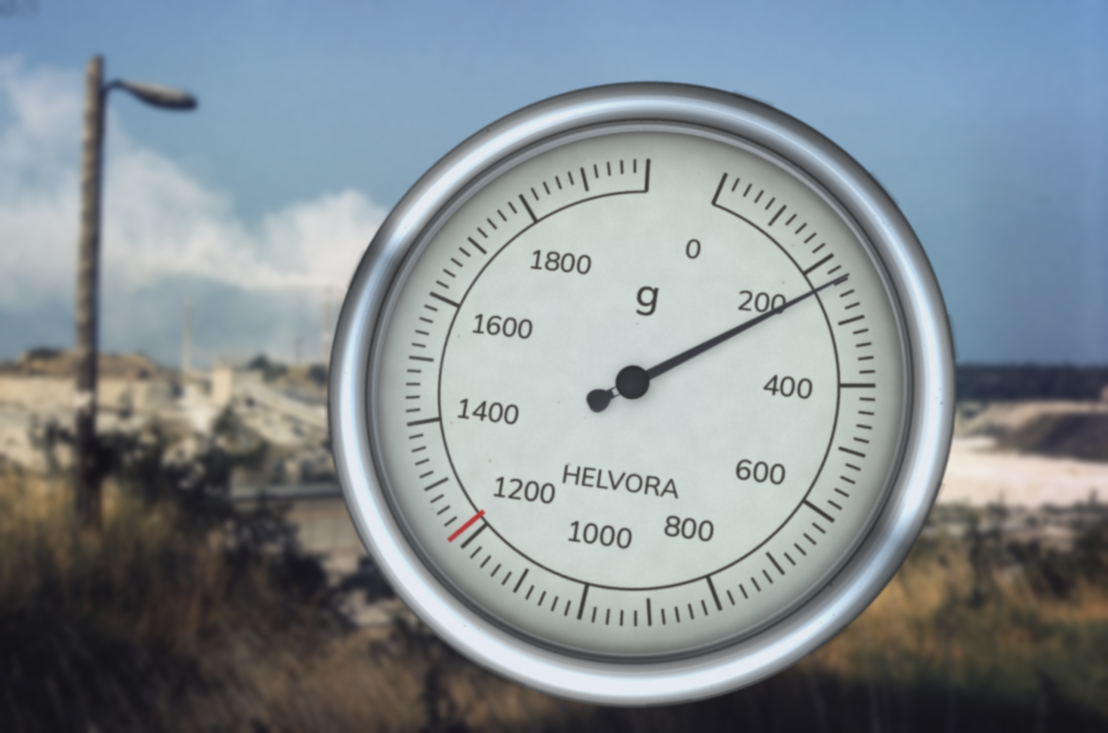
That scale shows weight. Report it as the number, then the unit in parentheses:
240 (g)
